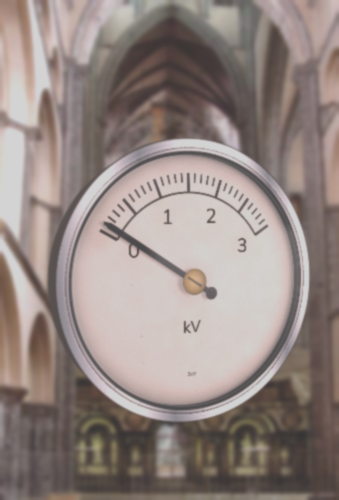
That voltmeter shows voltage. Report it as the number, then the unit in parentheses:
0.1 (kV)
